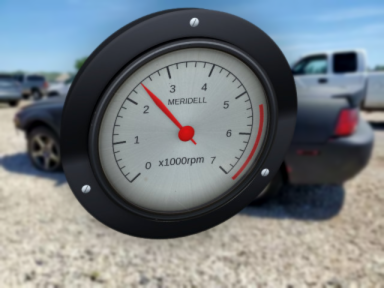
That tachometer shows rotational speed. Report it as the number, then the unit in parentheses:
2400 (rpm)
